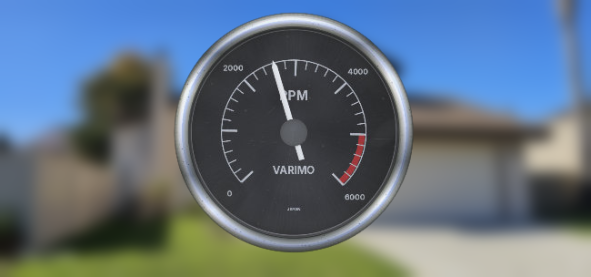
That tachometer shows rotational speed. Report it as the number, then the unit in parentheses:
2600 (rpm)
